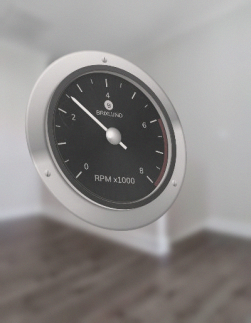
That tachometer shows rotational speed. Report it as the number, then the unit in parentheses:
2500 (rpm)
